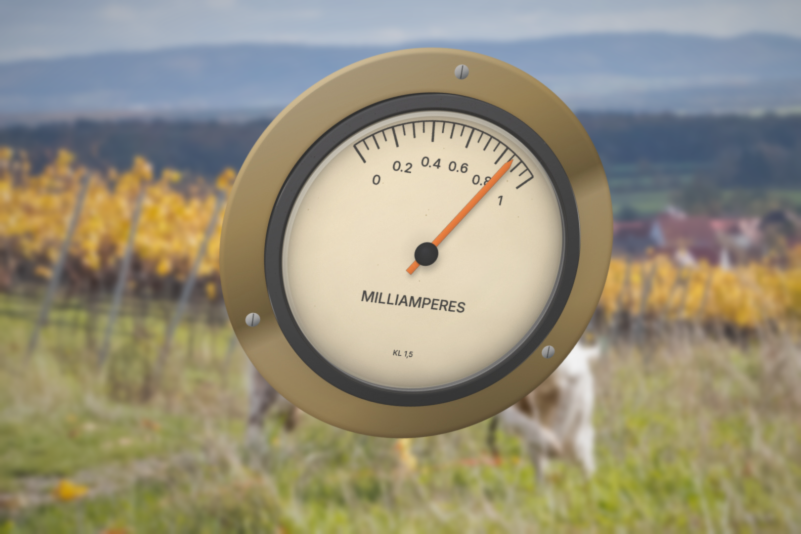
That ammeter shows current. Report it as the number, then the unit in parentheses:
0.85 (mA)
